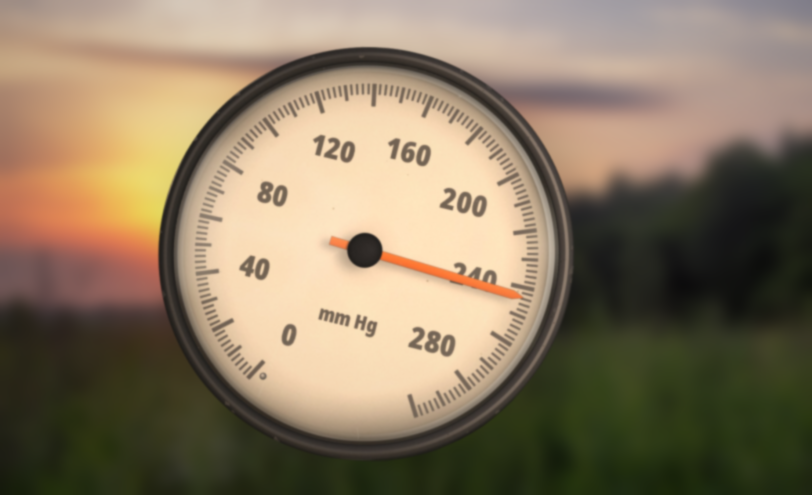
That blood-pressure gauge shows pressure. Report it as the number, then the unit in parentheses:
244 (mmHg)
